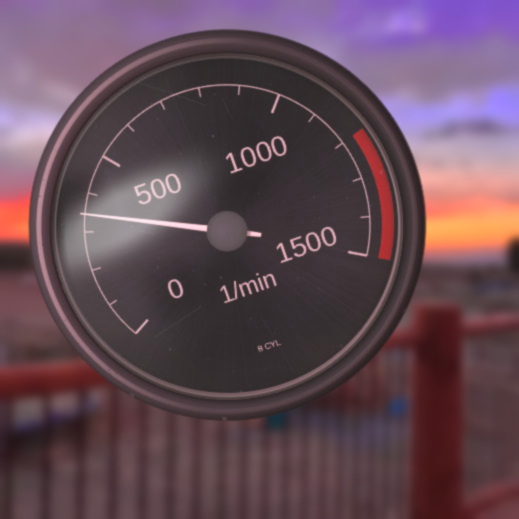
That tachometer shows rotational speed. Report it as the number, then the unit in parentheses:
350 (rpm)
